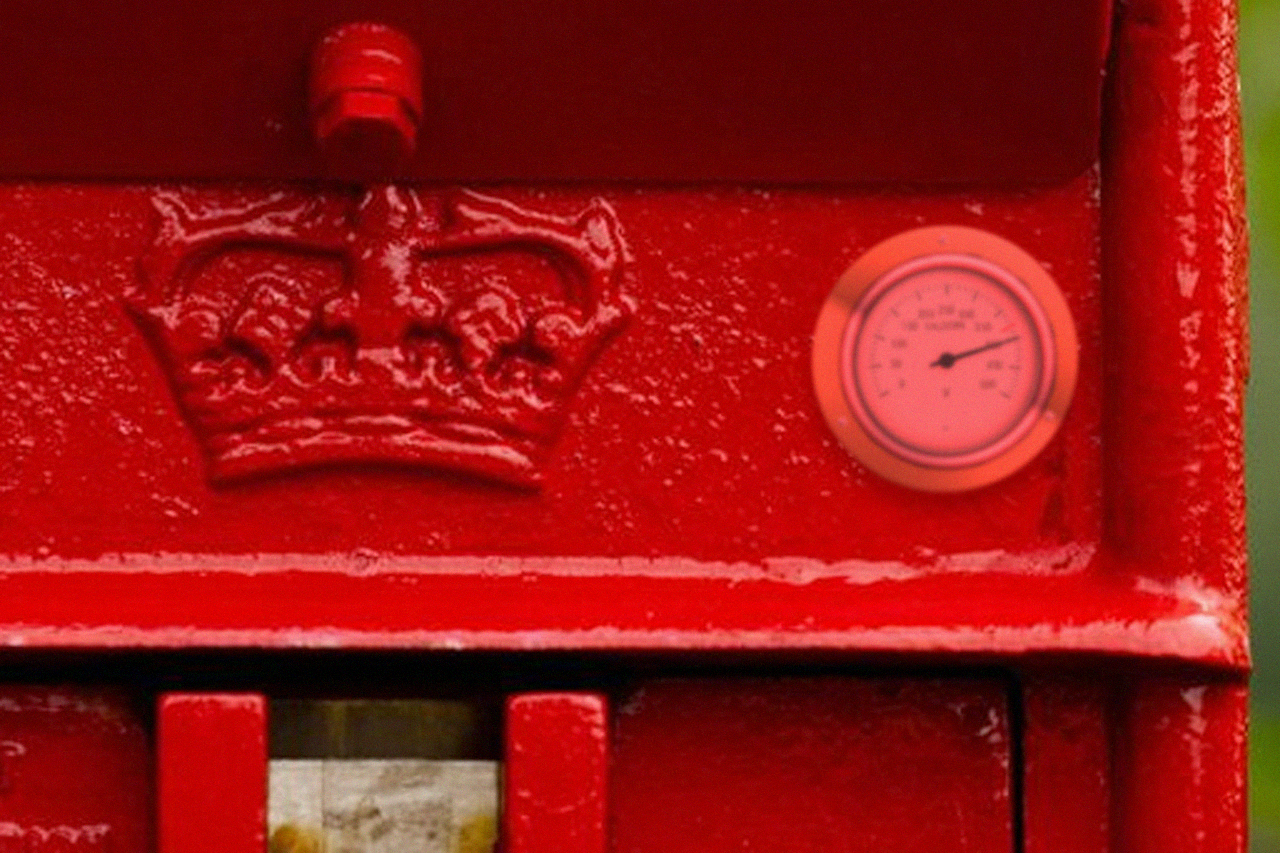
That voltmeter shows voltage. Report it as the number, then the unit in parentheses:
400 (V)
